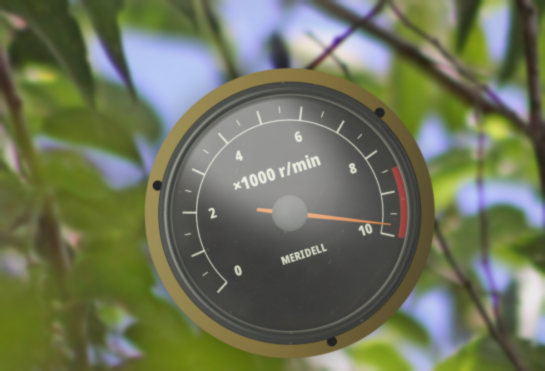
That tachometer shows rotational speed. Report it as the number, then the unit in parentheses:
9750 (rpm)
